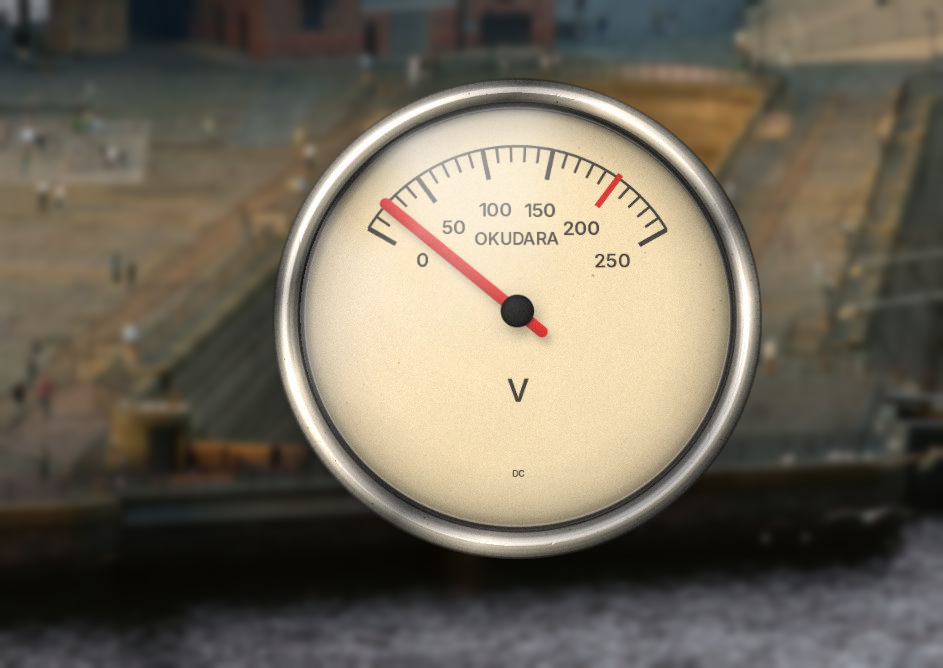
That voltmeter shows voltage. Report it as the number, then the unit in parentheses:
20 (V)
